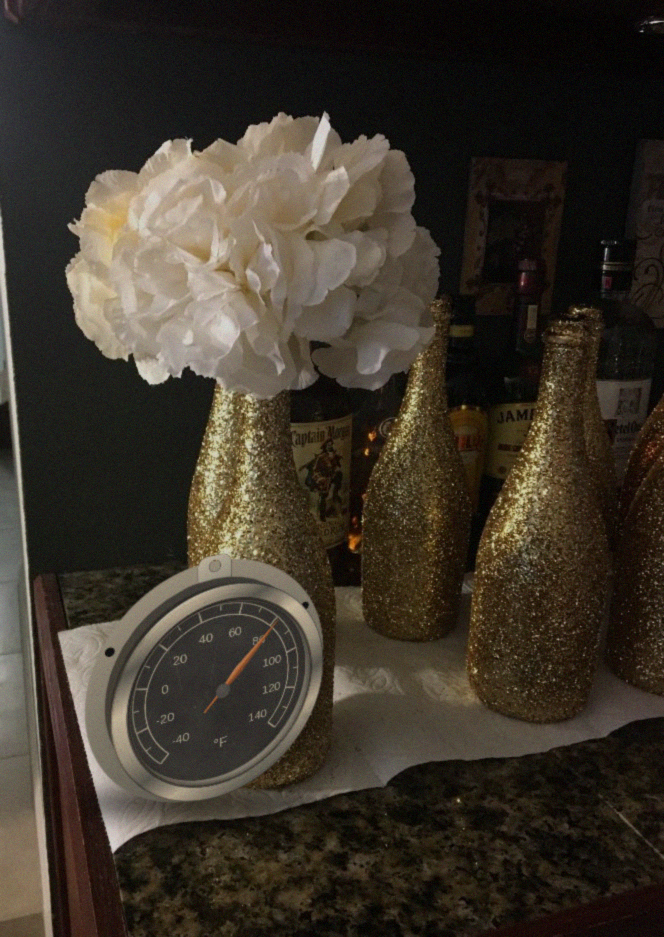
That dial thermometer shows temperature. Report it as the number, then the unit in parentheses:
80 (°F)
